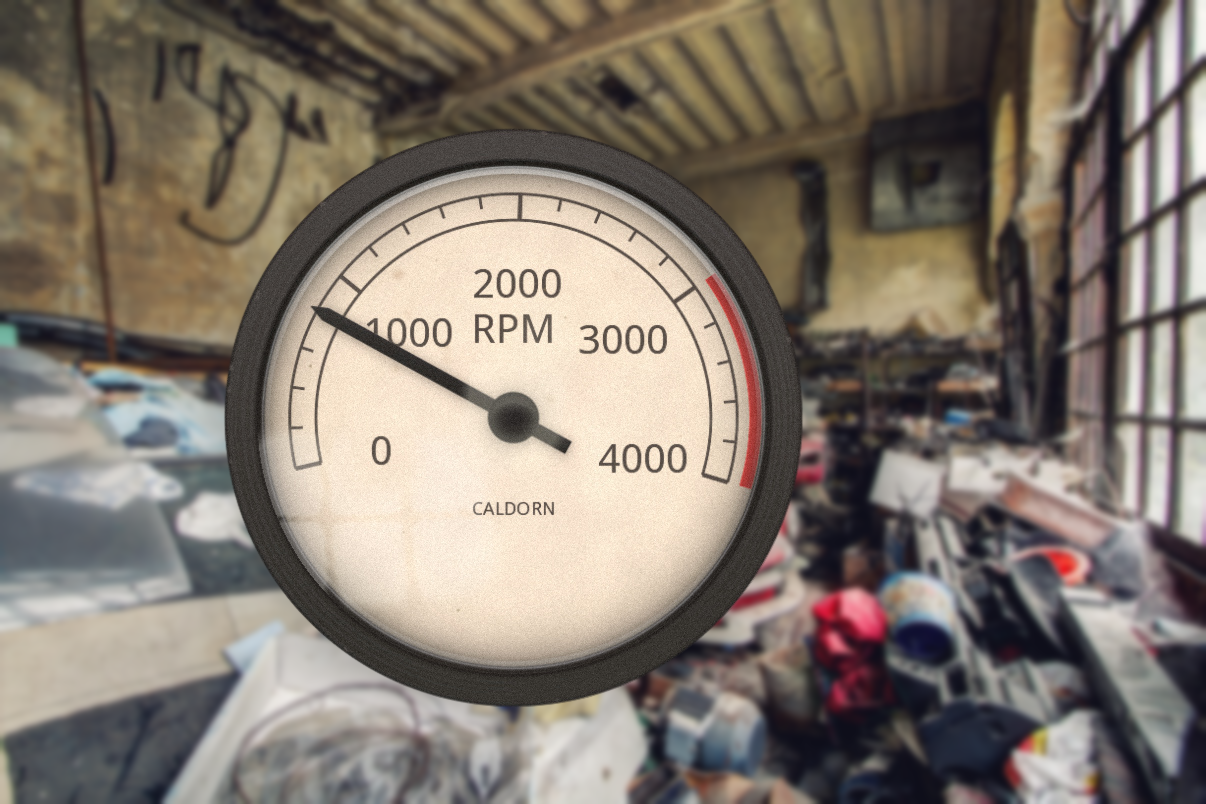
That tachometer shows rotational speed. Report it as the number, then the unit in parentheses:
800 (rpm)
